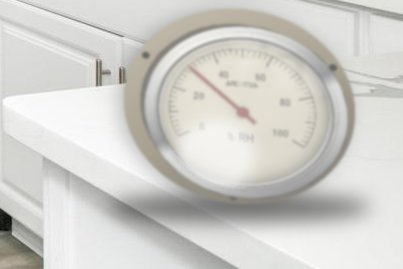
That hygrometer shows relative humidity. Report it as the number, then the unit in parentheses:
30 (%)
